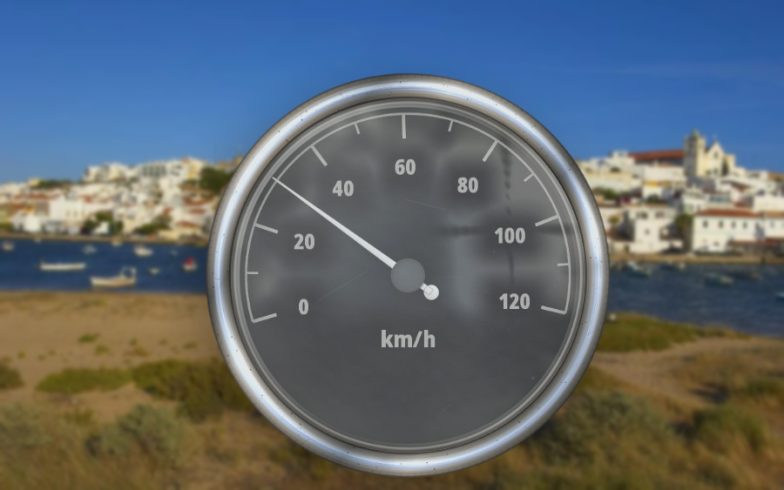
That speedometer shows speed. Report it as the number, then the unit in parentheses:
30 (km/h)
